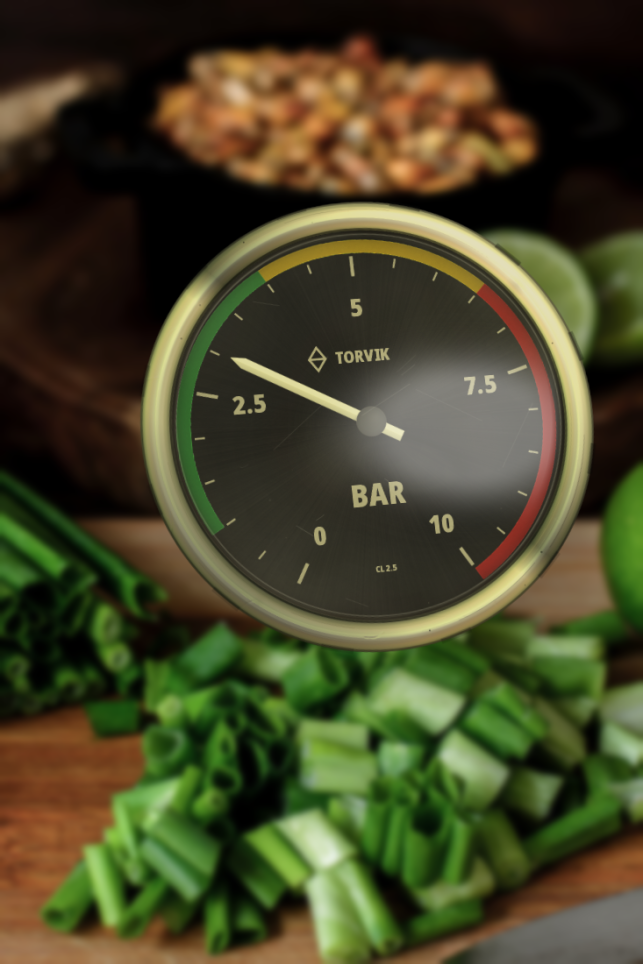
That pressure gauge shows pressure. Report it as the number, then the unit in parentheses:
3 (bar)
